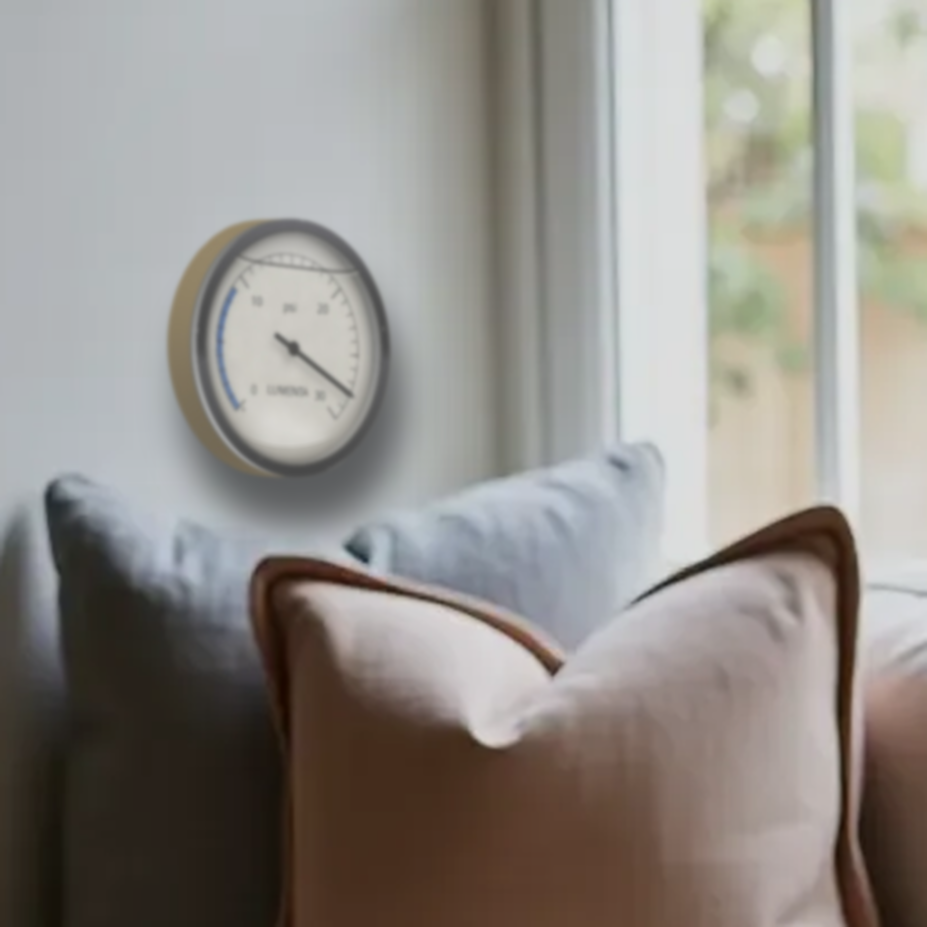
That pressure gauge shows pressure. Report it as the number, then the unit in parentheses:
28 (psi)
